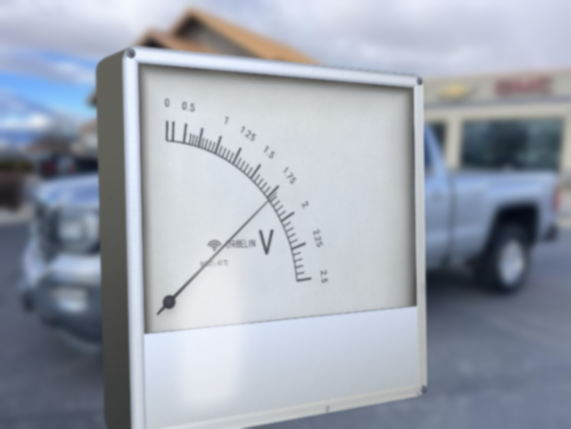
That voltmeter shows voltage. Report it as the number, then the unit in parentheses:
1.75 (V)
